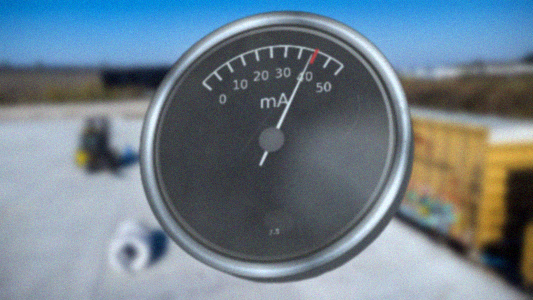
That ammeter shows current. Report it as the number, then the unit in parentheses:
40 (mA)
